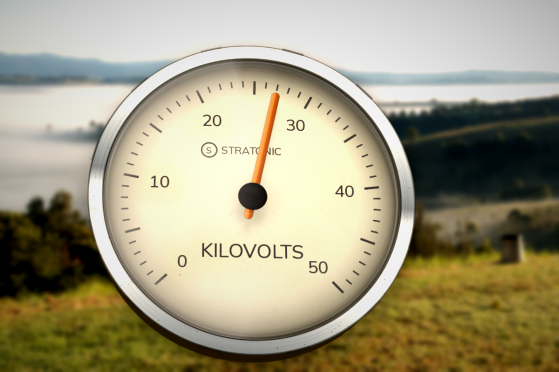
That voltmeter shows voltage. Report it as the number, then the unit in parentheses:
27 (kV)
